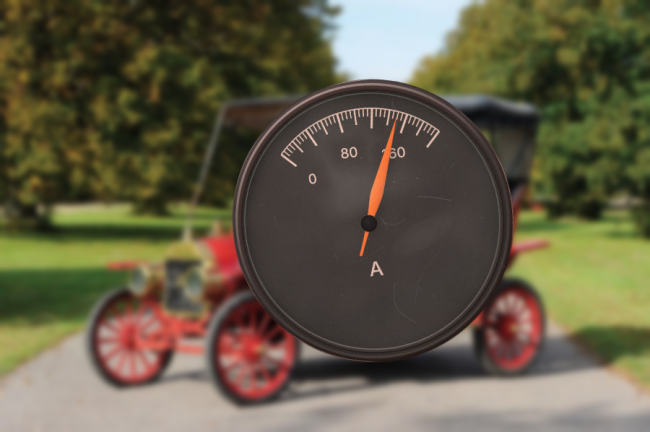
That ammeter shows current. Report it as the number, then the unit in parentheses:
150 (A)
